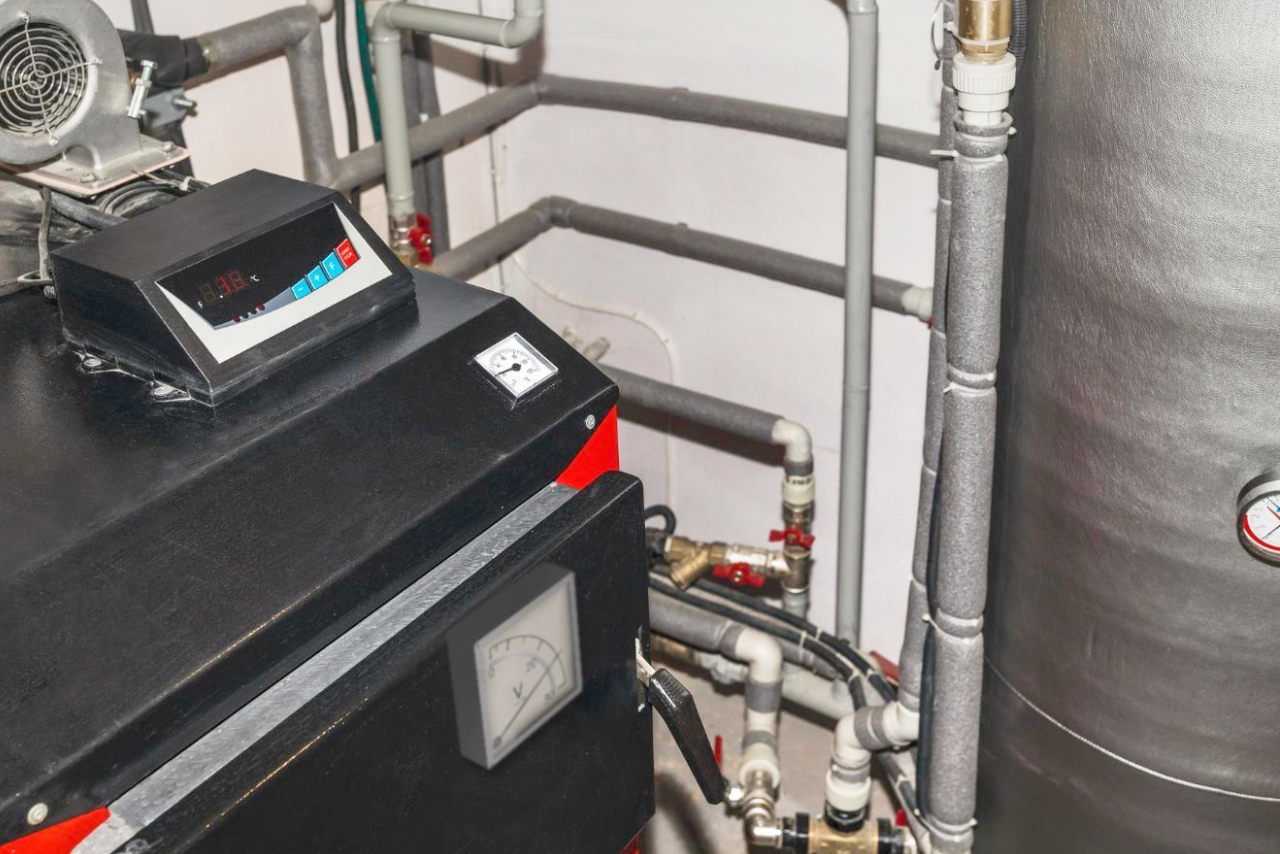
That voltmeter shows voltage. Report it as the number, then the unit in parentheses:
25 (V)
